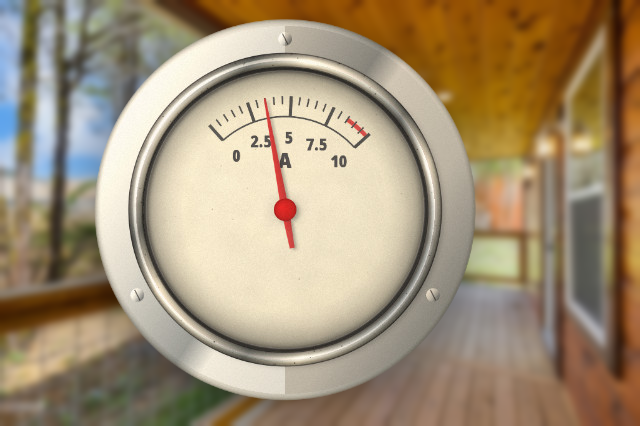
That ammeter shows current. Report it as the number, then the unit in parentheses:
3.5 (A)
